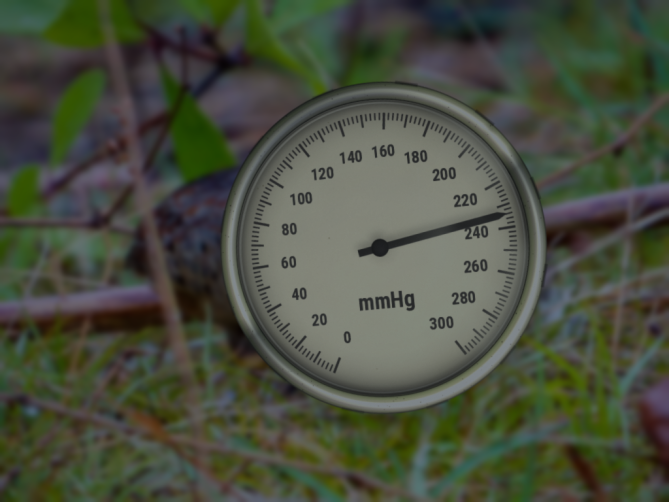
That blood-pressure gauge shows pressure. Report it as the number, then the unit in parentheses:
234 (mmHg)
